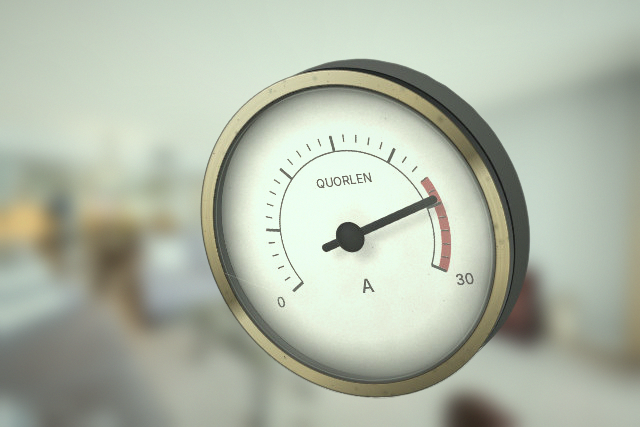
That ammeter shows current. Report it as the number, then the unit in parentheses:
24.5 (A)
